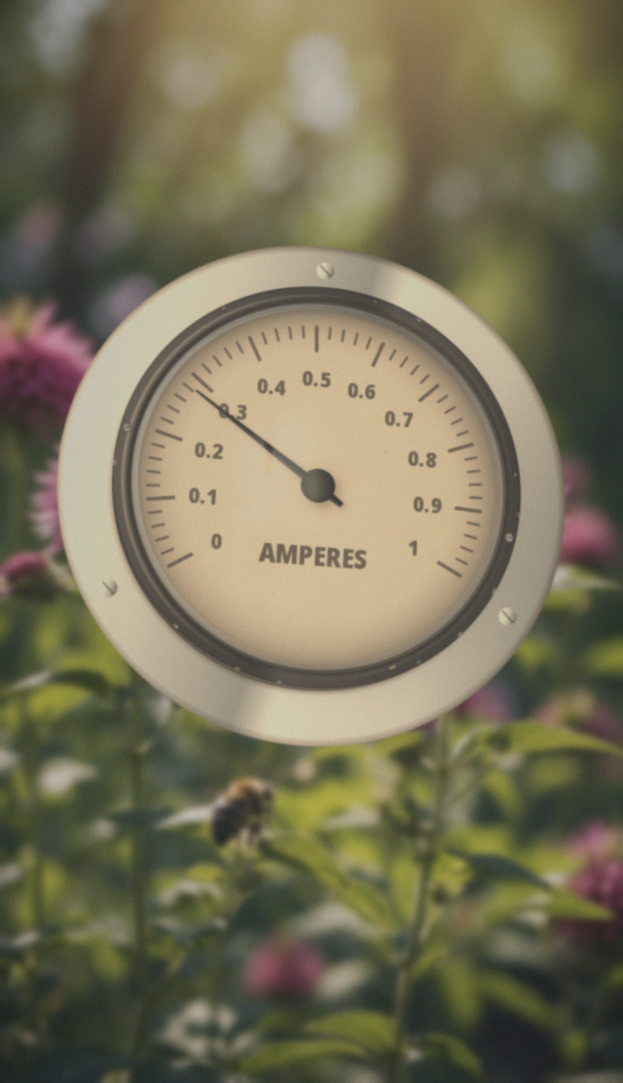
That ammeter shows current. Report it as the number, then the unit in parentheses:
0.28 (A)
